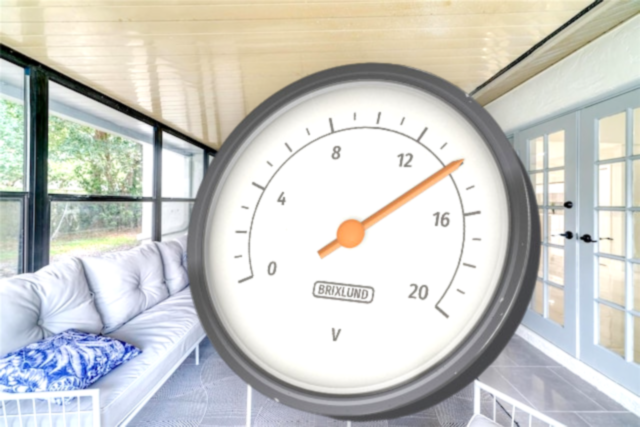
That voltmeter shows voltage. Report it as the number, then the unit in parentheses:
14 (V)
